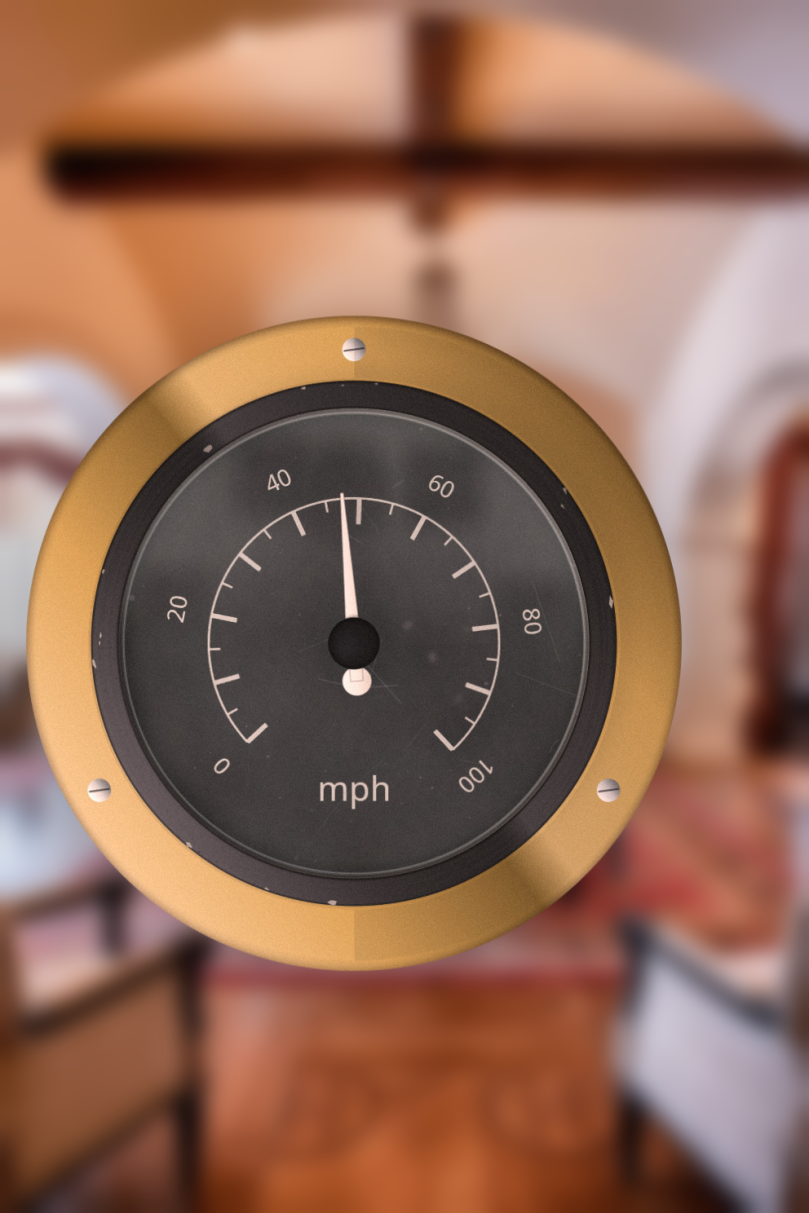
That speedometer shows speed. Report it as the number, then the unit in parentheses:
47.5 (mph)
